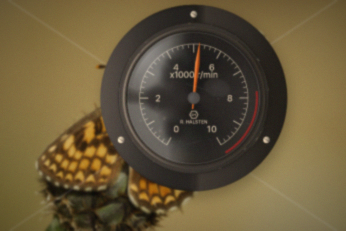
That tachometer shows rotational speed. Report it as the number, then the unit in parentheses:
5200 (rpm)
